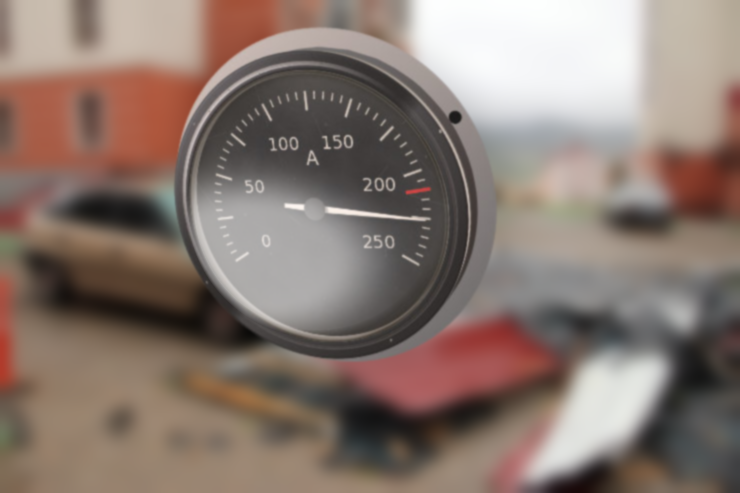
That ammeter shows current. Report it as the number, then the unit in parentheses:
225 (A)
